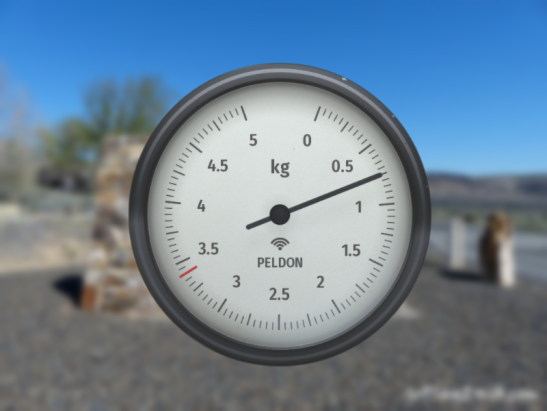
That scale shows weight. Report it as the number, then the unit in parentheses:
0.75 (kg)
